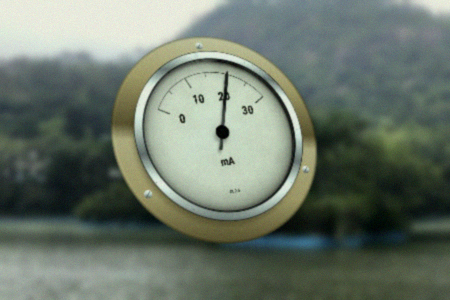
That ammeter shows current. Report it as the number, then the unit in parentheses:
20 (mA)
